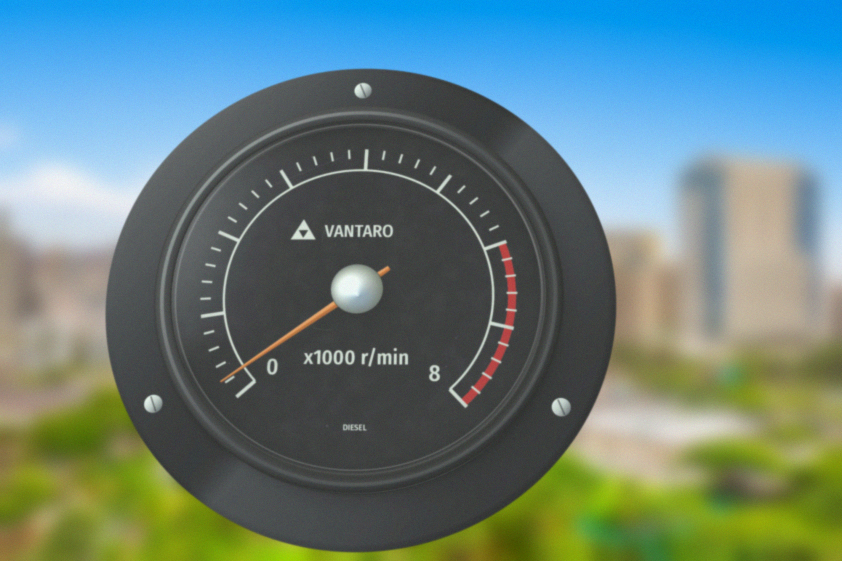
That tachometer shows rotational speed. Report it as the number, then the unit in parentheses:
200 (rpm)
